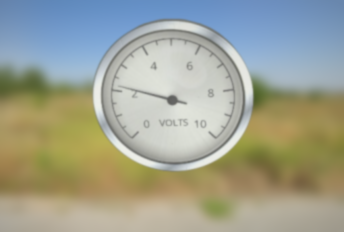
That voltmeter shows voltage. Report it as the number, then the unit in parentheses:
2.25 (V)
